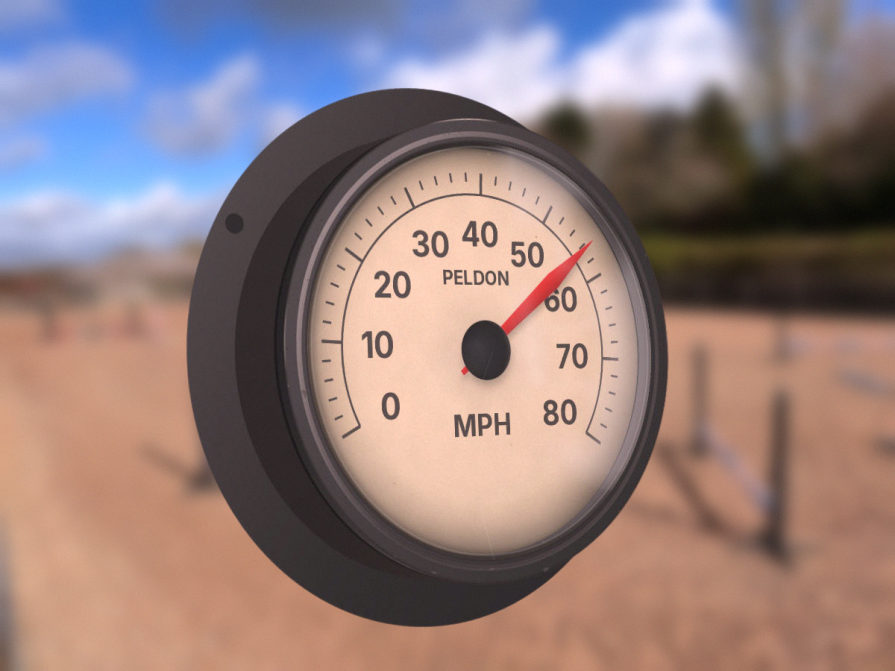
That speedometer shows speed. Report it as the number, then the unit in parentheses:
56 (mph)
